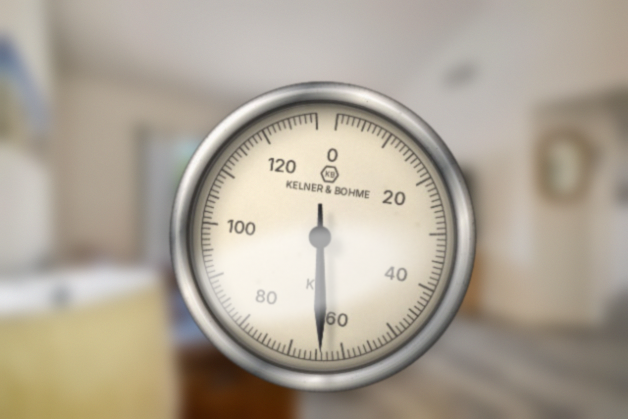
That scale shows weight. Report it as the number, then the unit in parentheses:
64 (kg)
